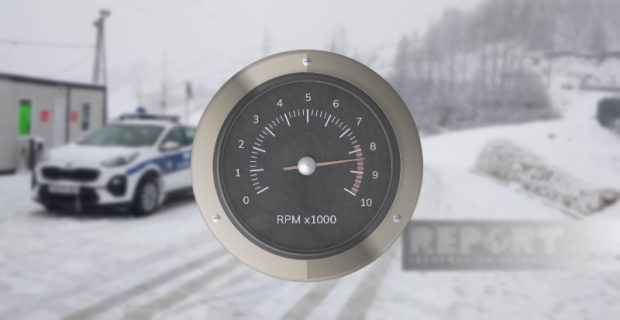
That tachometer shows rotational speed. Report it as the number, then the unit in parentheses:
8400 (rpm)
